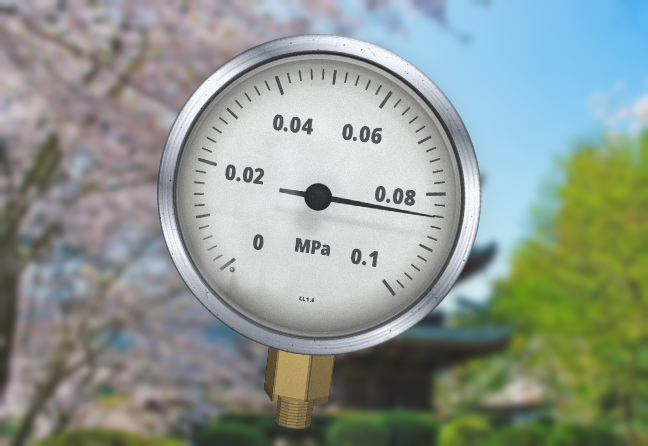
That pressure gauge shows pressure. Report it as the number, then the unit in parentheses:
0.084 (MPa)
